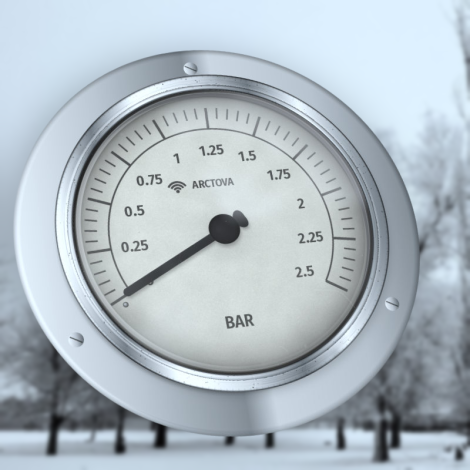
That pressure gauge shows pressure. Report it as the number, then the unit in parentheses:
0 (bar)
